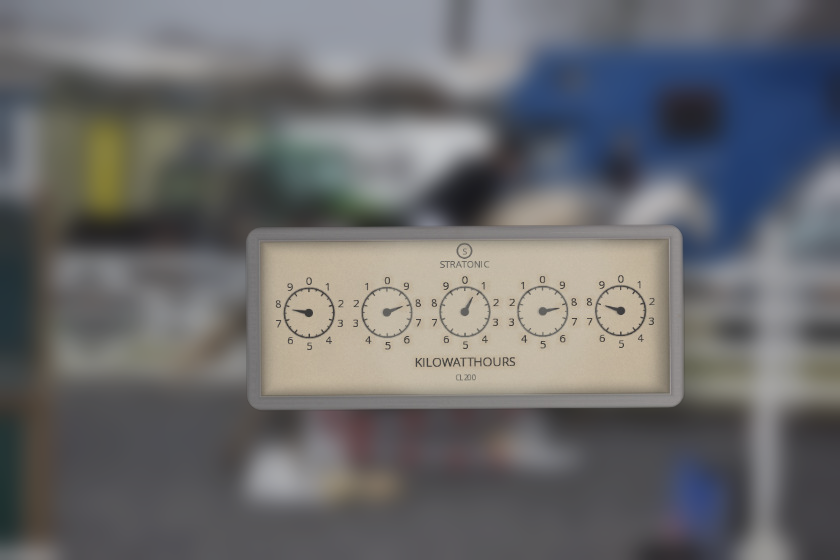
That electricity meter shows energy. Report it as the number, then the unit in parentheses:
78078 (kWh)
